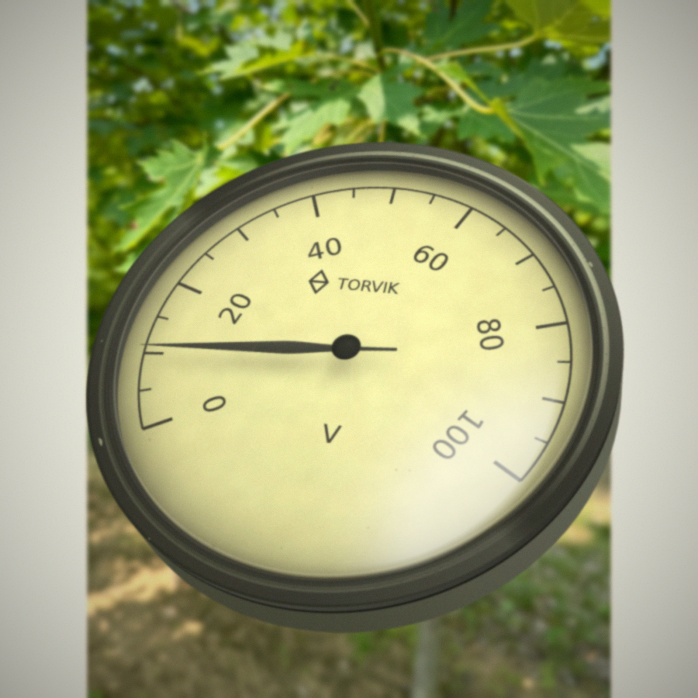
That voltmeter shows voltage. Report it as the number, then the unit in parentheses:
10 (V)
